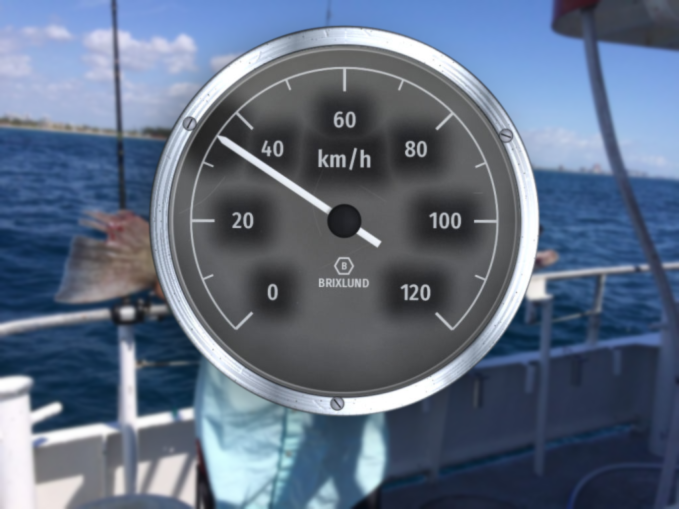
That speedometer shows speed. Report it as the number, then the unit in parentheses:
35 (km/h)
